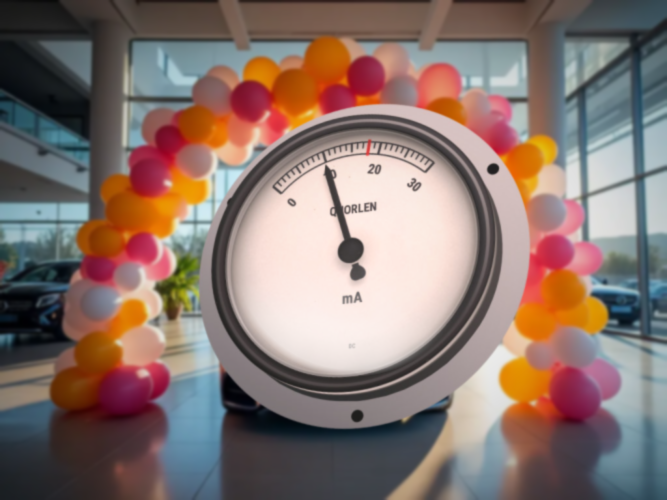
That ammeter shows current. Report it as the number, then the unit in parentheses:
10 (mA)
